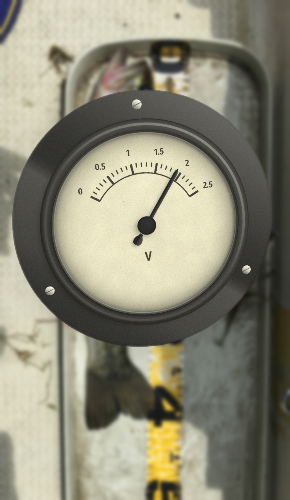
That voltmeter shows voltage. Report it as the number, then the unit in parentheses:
1.9 (V)
